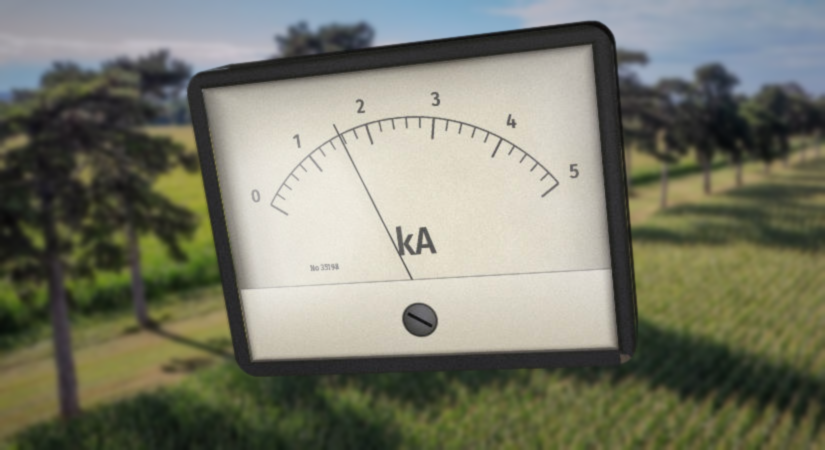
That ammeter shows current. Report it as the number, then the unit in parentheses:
1.6 (kA)
